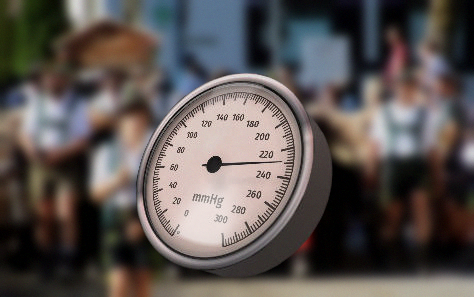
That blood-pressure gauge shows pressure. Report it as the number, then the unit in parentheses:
230 (mmHg)
